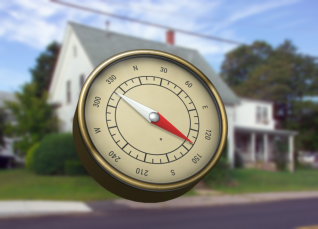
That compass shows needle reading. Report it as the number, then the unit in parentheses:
140 (°)
